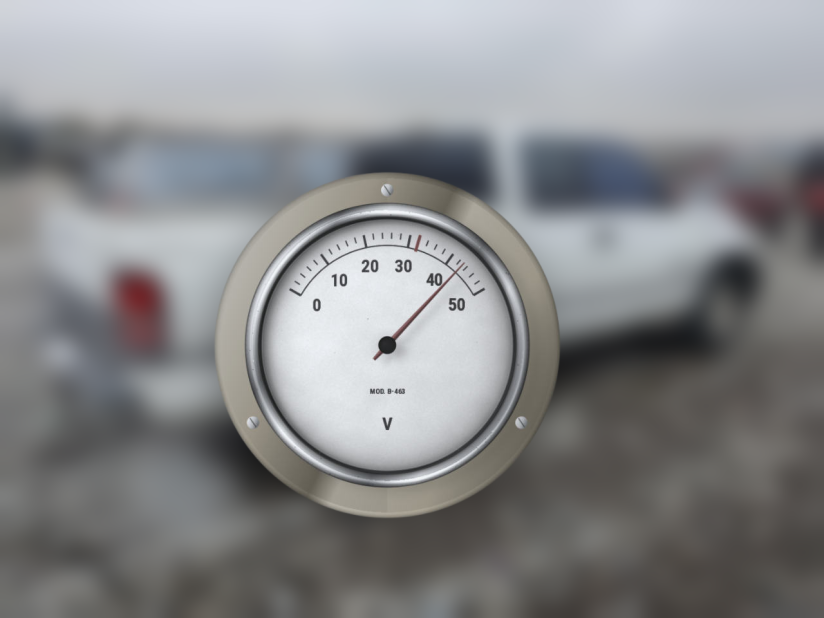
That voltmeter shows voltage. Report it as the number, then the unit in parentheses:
43 (V)
